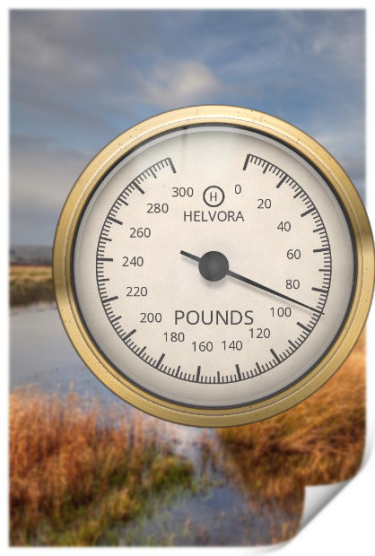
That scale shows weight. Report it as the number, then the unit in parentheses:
90 (lb)
